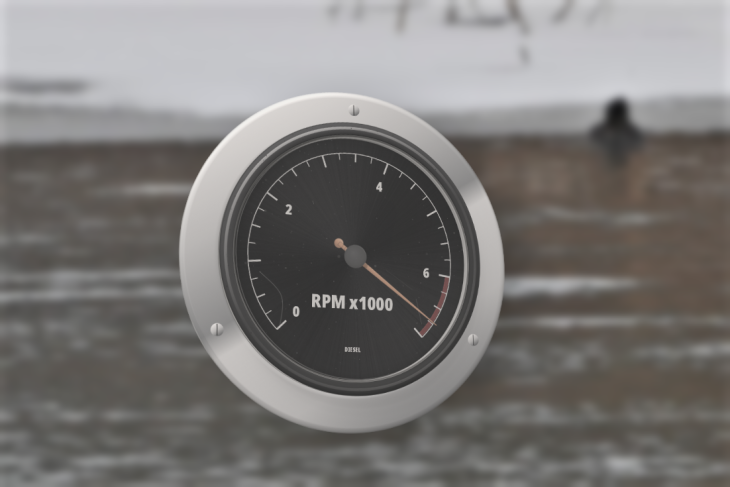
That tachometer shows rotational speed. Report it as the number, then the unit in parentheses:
6750 (rpm)
